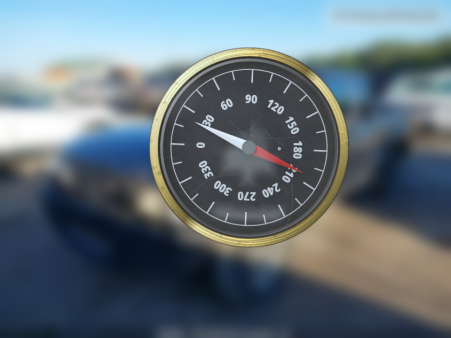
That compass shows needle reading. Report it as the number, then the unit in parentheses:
202.5 (°)
